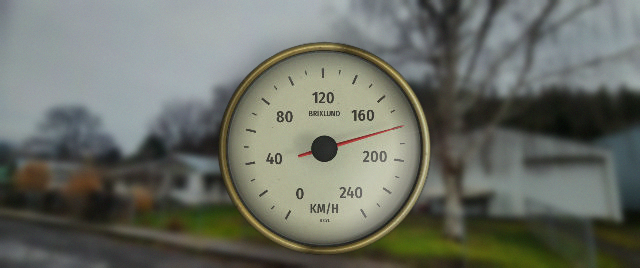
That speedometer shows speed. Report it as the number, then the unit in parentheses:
180 (km/h)
